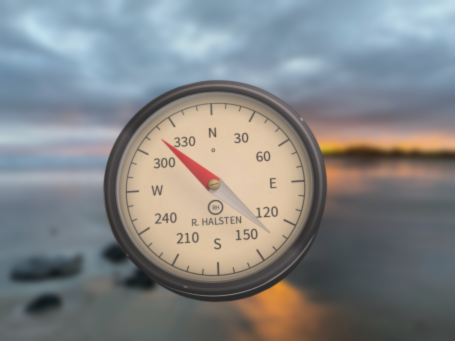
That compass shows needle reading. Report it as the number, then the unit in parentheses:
315 (°)
